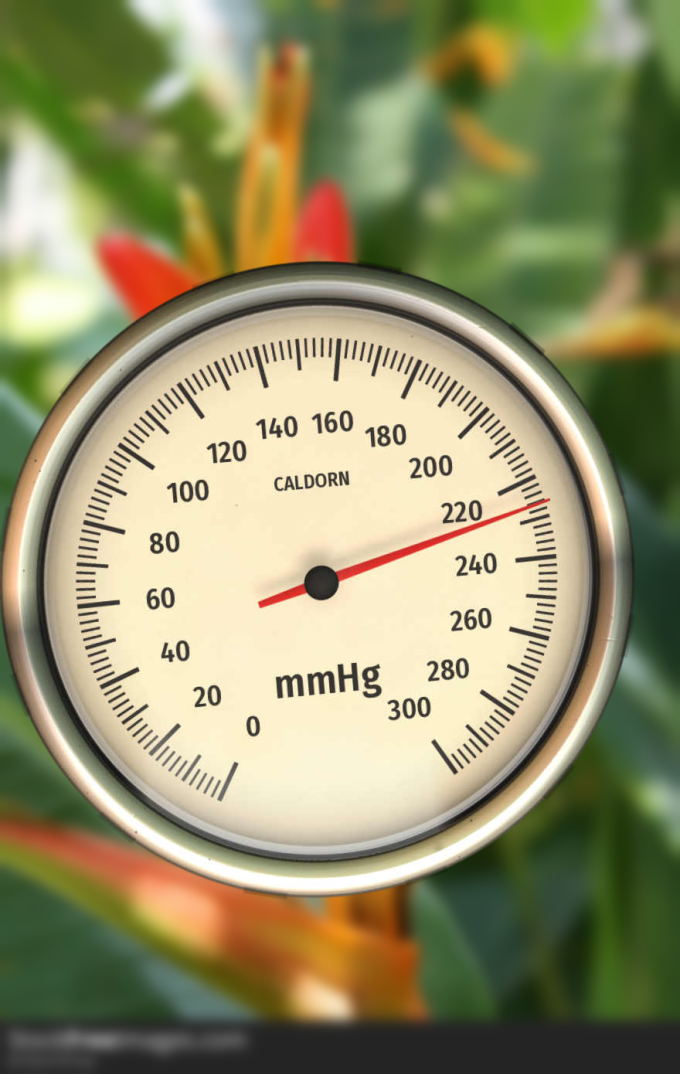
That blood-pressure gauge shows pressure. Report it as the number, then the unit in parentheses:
226 (mmHg)
